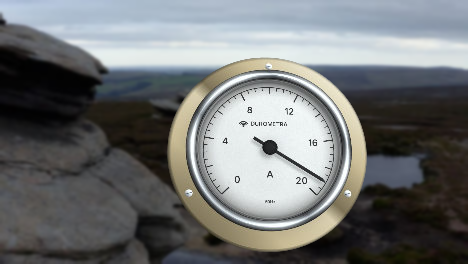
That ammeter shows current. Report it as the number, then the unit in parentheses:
19 (A)
